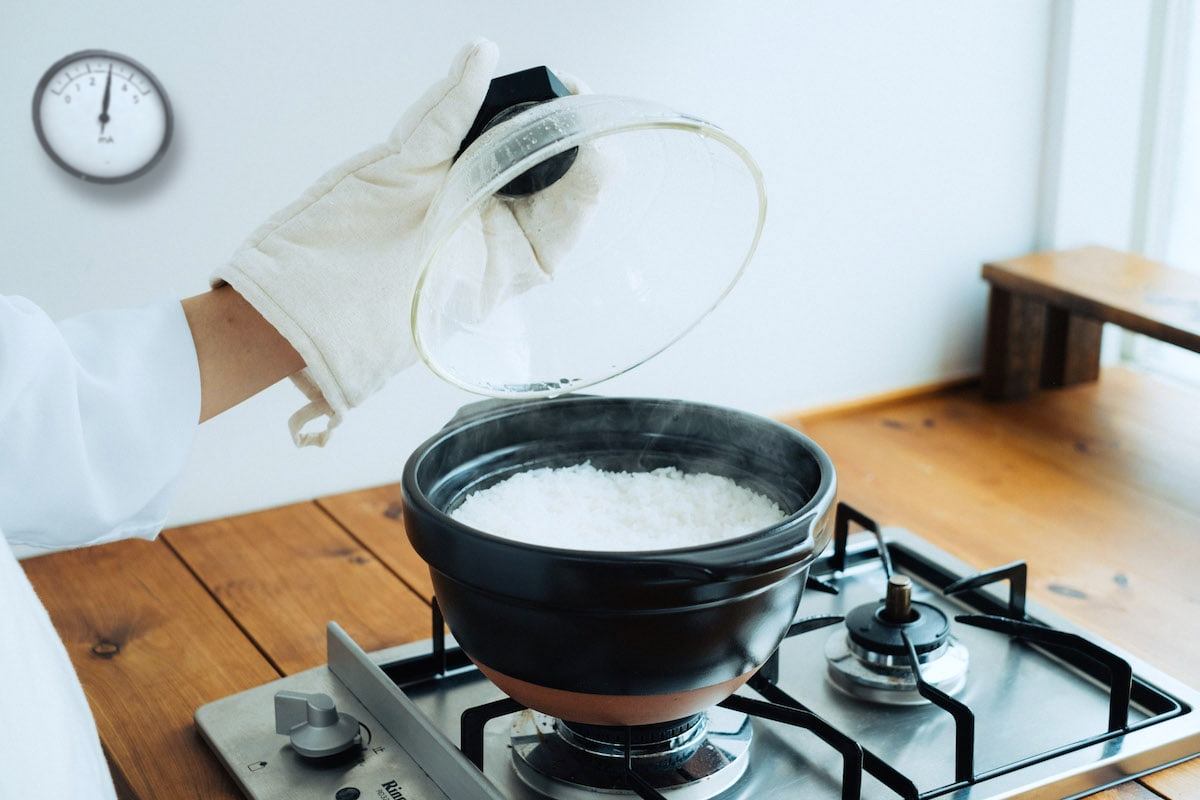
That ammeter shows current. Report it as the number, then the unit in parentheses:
3 (mA)
